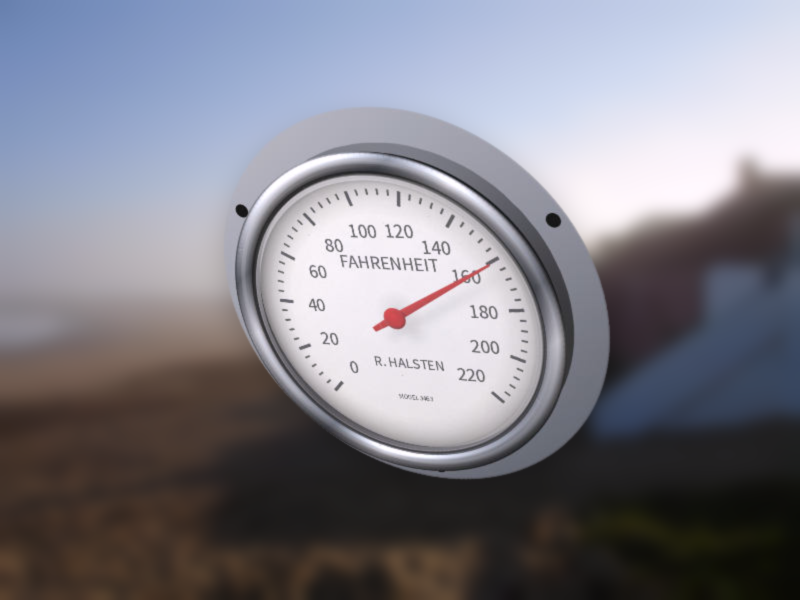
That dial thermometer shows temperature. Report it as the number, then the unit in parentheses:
160 (°F)
